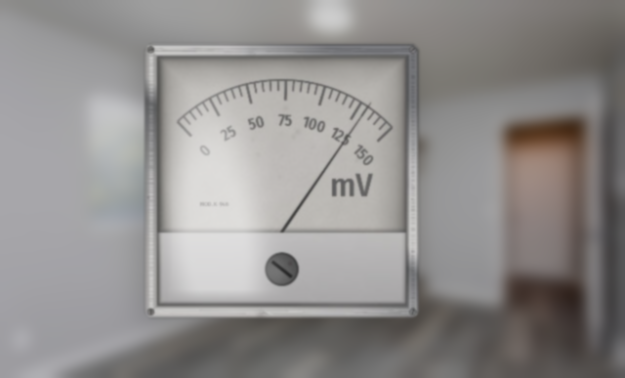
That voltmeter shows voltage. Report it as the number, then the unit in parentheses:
130 (mV)
